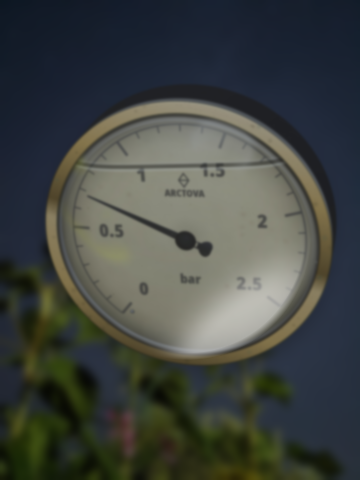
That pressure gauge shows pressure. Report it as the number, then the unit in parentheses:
0.7 (bar)
